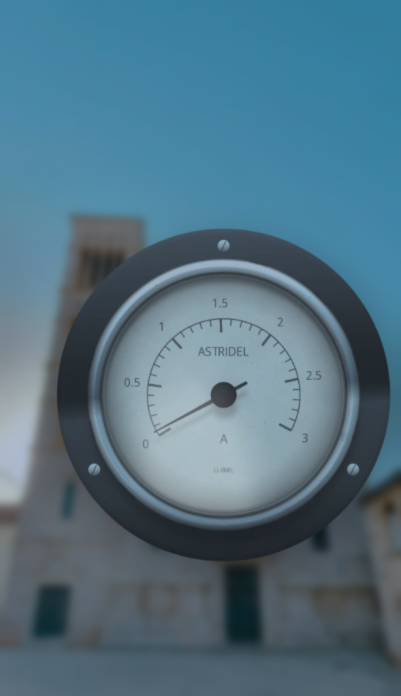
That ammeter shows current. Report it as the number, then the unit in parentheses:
0.05 (A)
